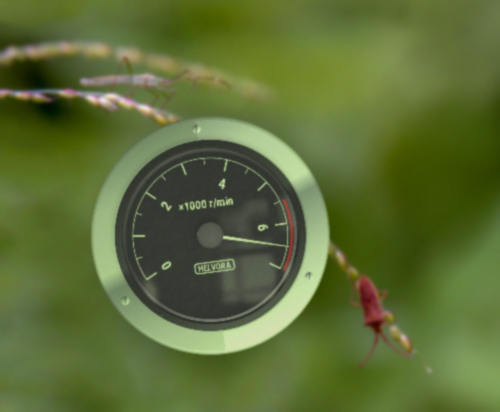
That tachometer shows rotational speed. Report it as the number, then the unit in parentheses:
6500 (rpm)
